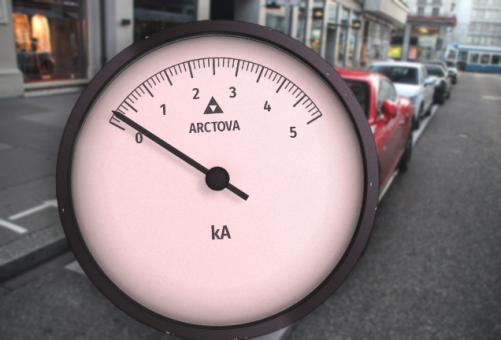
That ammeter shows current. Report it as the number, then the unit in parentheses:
0.2 (kA)
